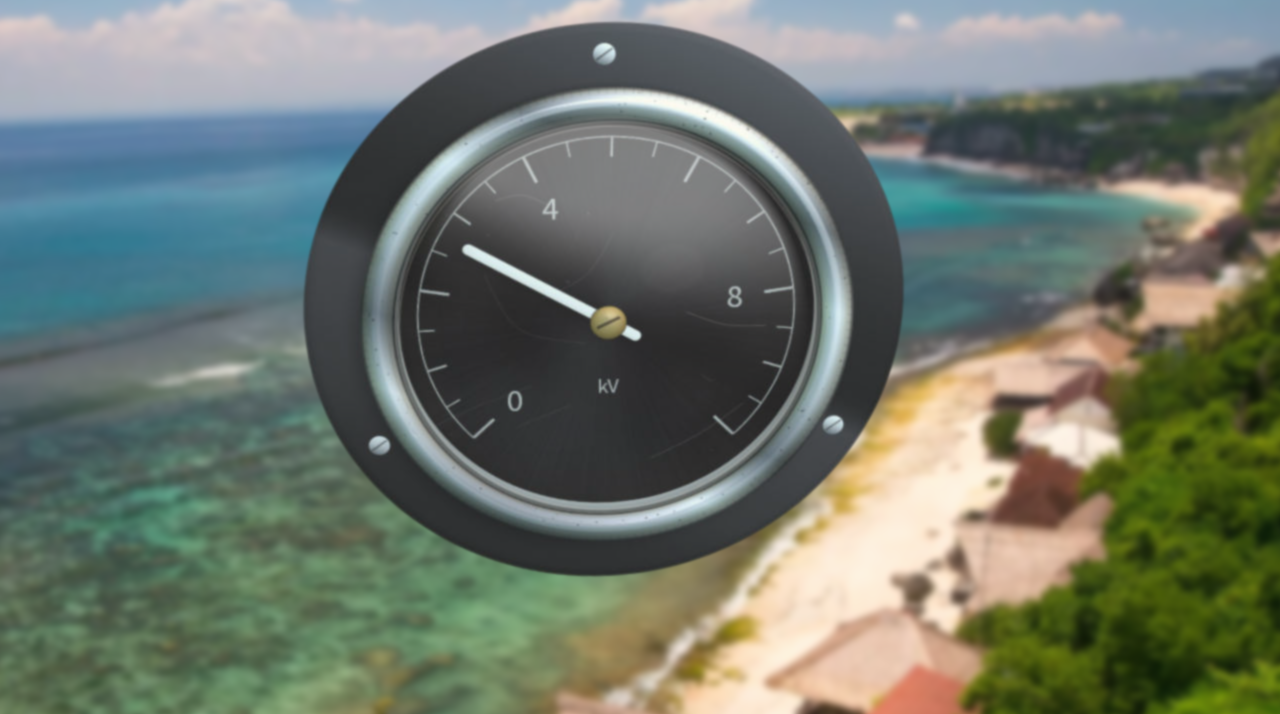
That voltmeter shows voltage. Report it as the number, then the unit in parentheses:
2.75 (kV)
